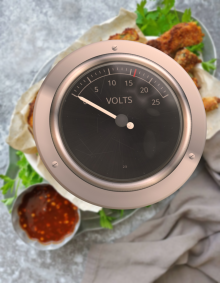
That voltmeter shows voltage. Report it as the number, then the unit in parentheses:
0 (V)
